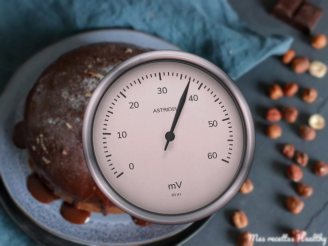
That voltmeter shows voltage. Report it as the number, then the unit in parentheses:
37 (mV)
